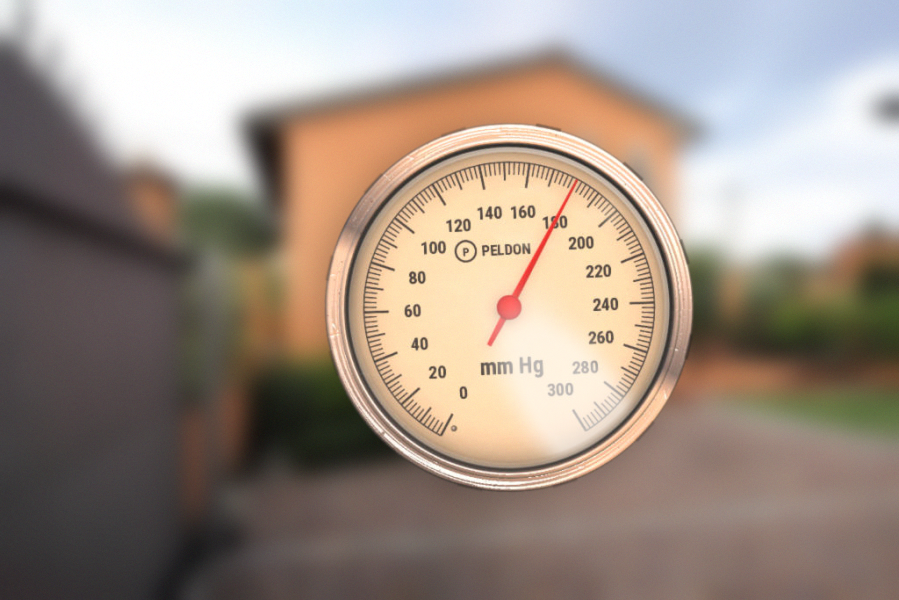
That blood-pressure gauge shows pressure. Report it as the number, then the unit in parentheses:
180 (mmHg)
